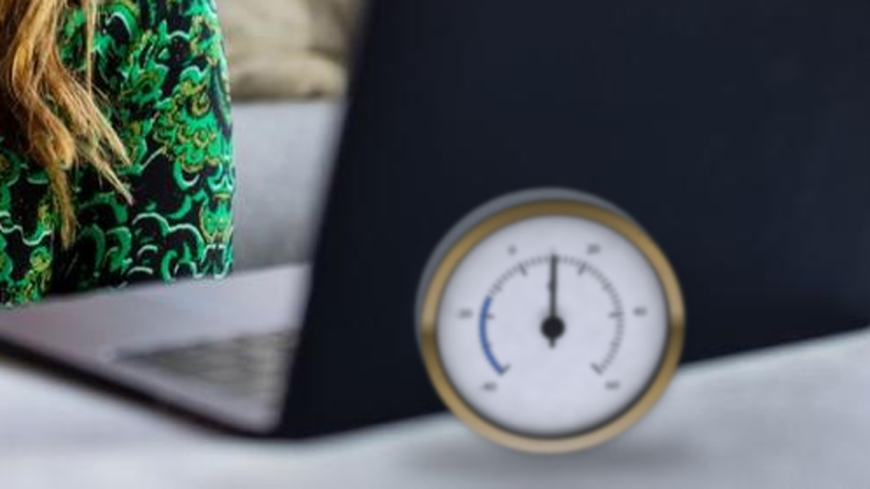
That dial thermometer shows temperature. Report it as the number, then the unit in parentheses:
10 (°C)
